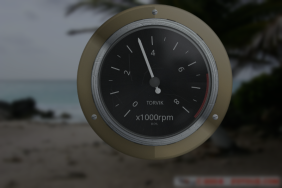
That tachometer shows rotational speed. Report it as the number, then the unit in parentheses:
3500 (rpm)
